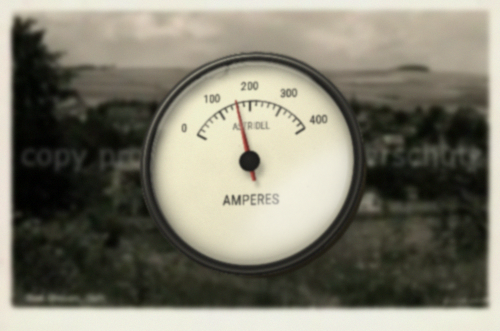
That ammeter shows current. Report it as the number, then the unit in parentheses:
160 (A)
